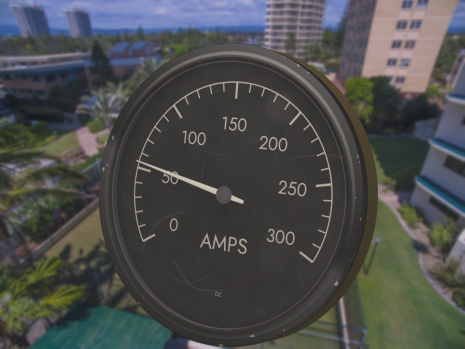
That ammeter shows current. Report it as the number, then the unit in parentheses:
55 (A)
